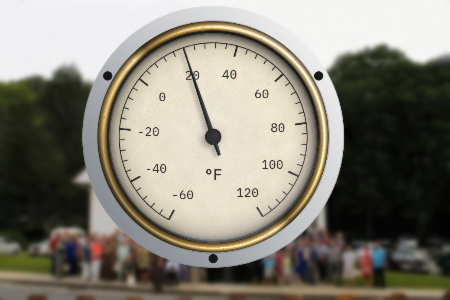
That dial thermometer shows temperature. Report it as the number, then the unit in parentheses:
20 (°F)
